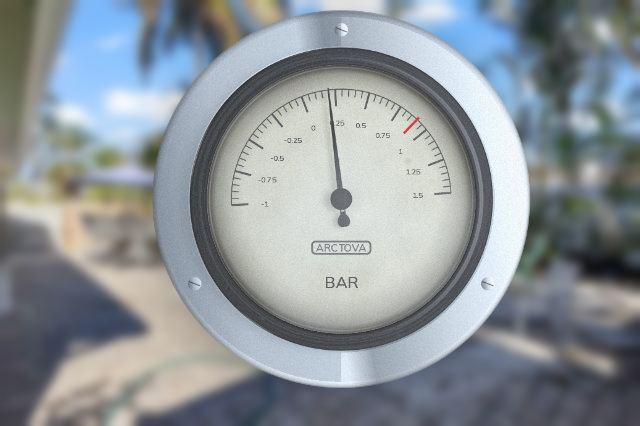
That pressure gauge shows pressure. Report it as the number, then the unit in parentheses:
0.2 (bar)
